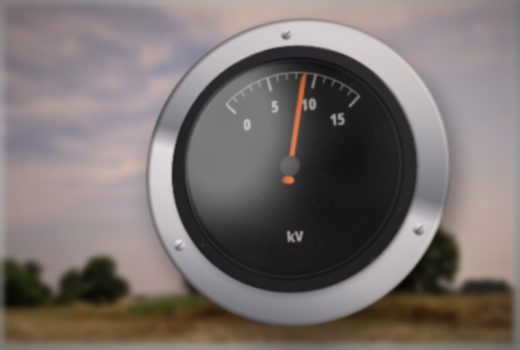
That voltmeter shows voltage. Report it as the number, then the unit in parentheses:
9 (kV)
